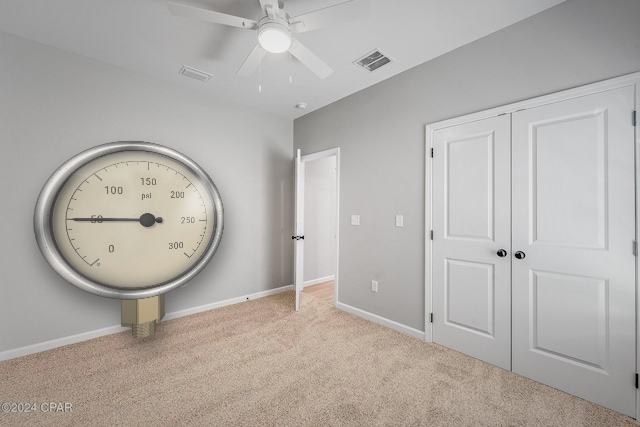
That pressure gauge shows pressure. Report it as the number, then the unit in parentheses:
50 (psi)
